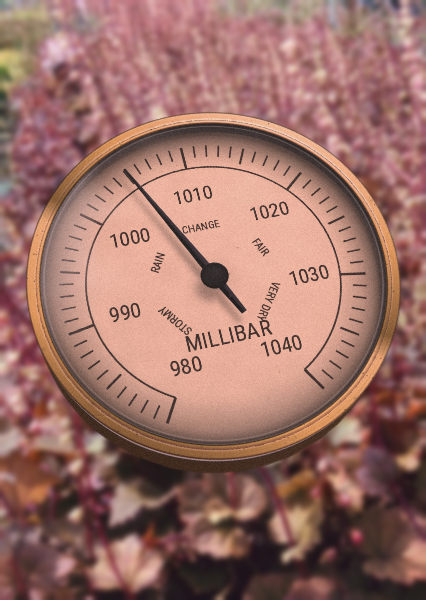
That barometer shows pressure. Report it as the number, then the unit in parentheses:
1005 (mbar)
